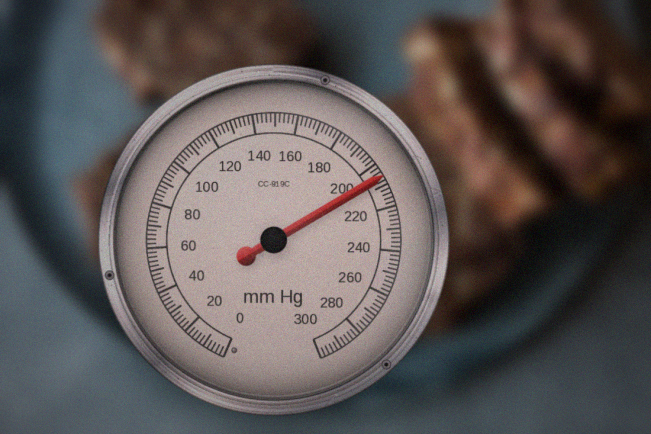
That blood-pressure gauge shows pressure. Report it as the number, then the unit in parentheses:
206 (mmHg)
